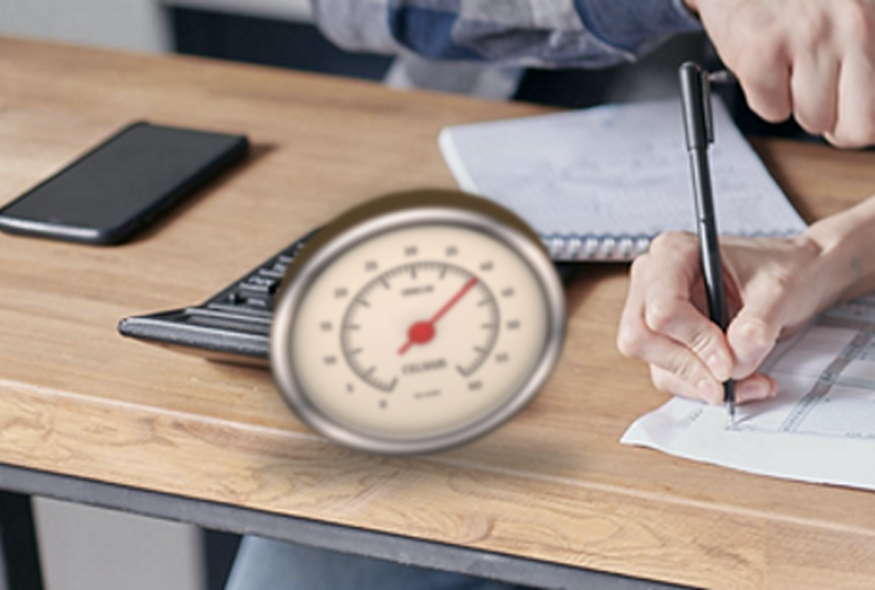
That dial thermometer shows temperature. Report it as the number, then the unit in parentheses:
40 (°C)
